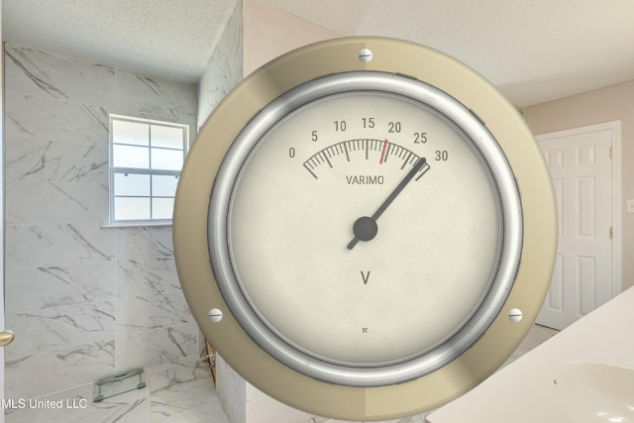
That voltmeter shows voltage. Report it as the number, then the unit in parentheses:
28 (V)
